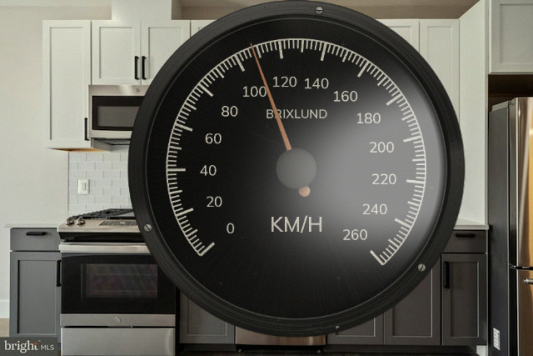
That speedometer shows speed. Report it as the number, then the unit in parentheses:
108 (km/h)
